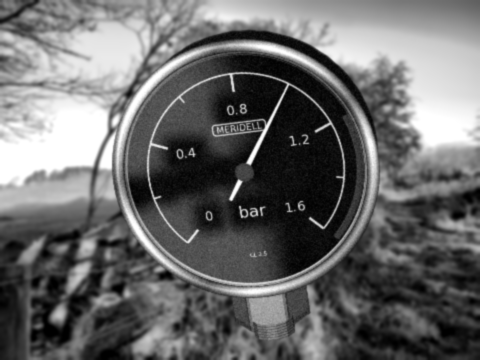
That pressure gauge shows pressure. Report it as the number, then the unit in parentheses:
1 (bar)
